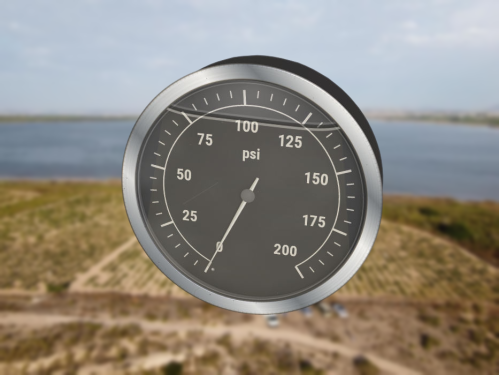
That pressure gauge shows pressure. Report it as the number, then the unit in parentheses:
0 (psi)
